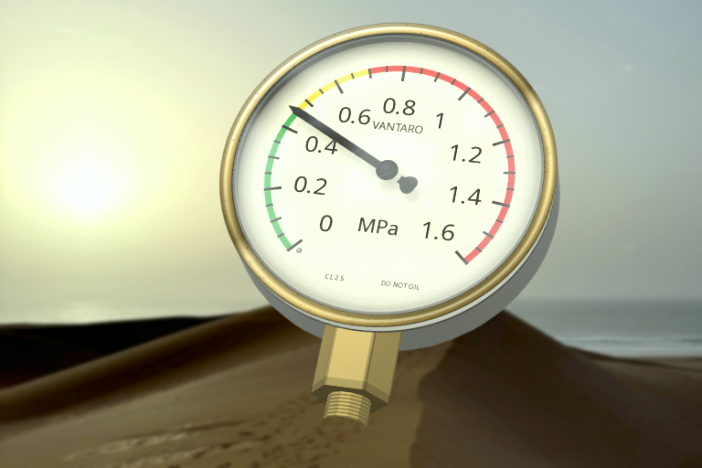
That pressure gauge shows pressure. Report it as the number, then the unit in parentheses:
0.45 (MPa)
